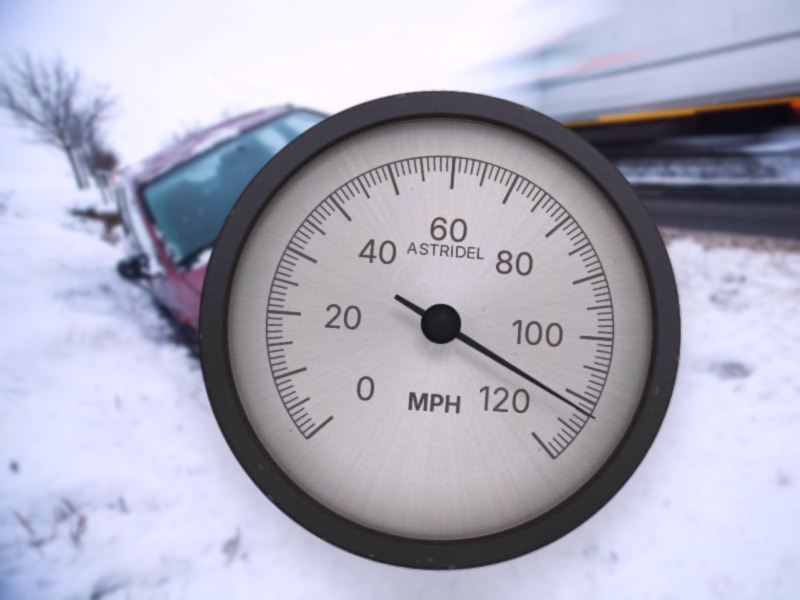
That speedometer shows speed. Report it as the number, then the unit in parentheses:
112 (mph)
